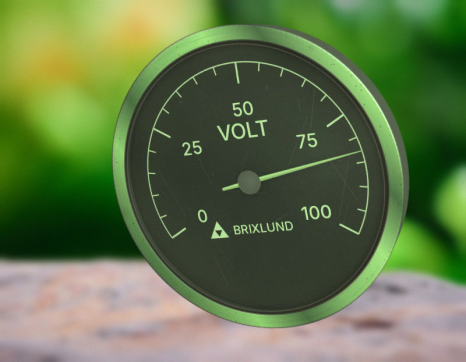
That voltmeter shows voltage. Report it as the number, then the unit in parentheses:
82.5 (V)
